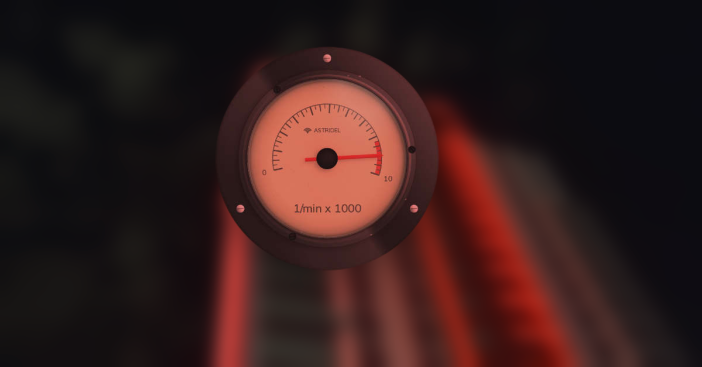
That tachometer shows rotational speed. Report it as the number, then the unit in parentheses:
9000 (rpm)
